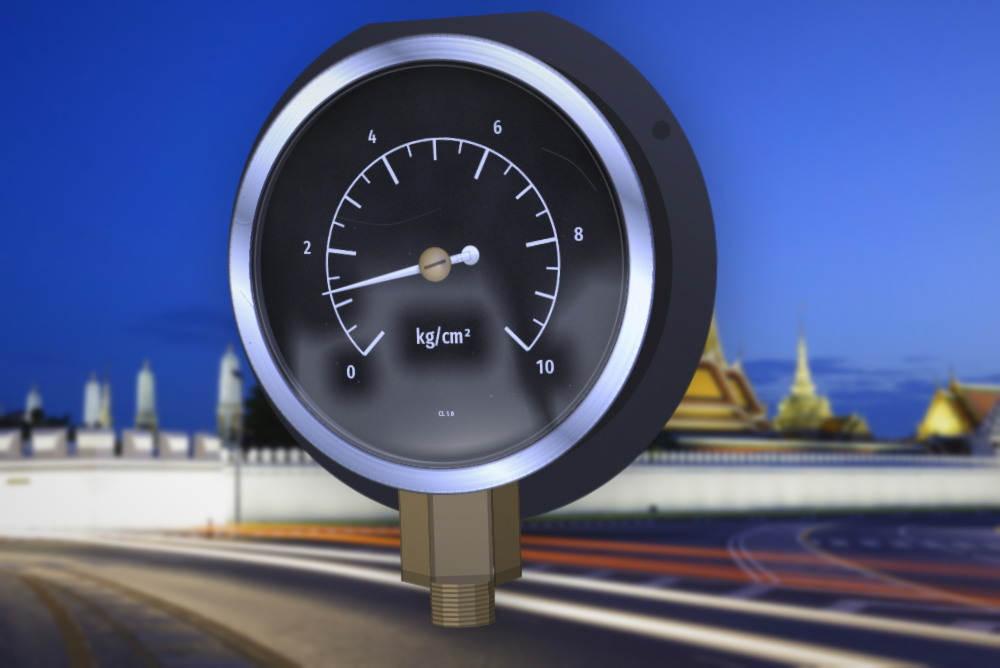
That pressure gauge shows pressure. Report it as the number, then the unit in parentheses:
1.25 (kg/cm²)
